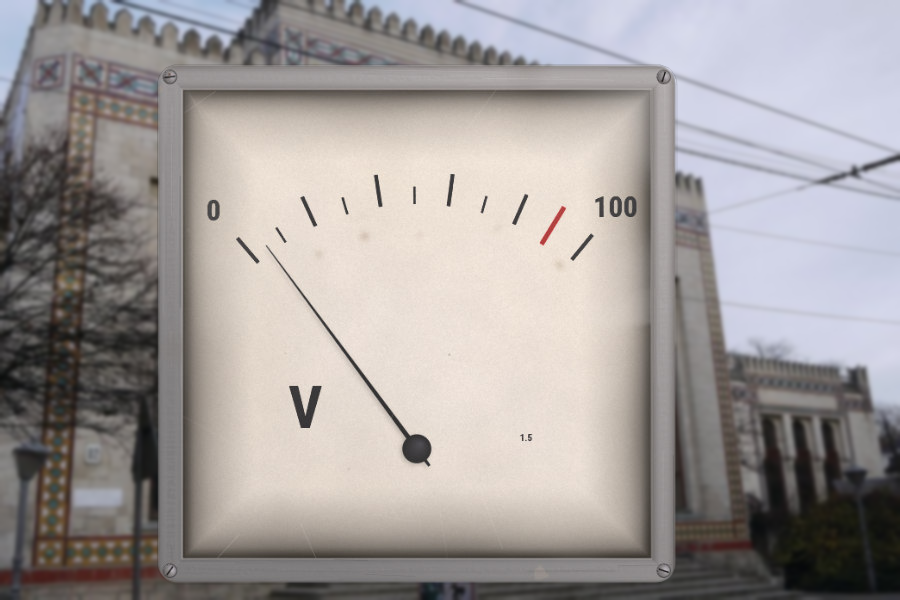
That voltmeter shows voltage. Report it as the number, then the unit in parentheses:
5 (V)
